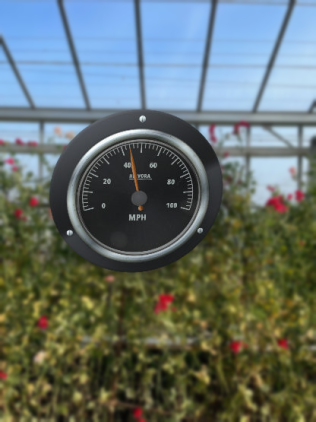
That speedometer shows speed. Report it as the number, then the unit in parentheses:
44 (mph)
